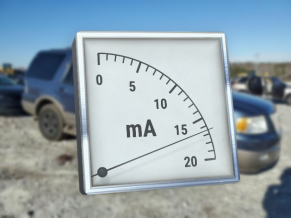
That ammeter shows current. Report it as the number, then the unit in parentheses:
16.5 (mA)
